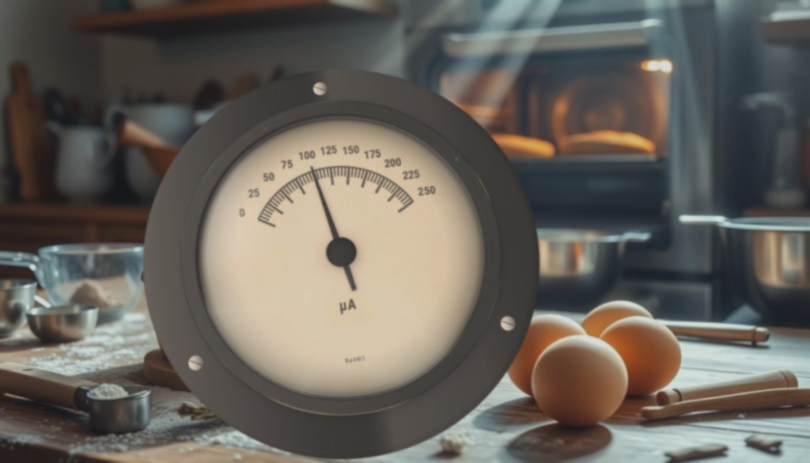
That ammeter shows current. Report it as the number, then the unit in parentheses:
100 (µA)
